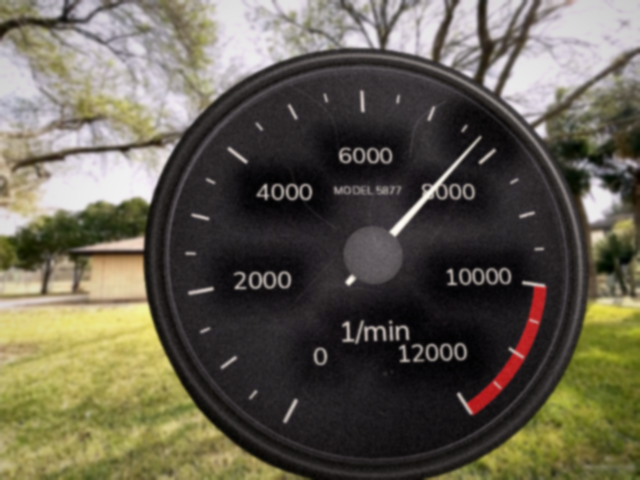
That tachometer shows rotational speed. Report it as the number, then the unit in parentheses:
7750 (rpm)
